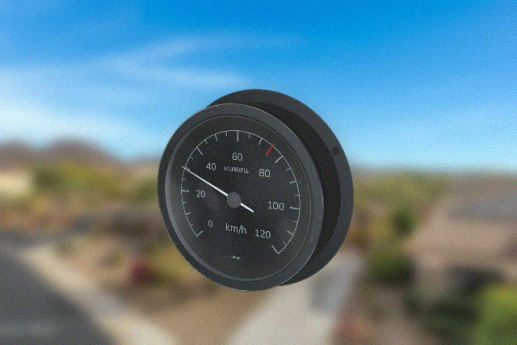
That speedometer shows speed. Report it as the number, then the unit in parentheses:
30 (km/h)
